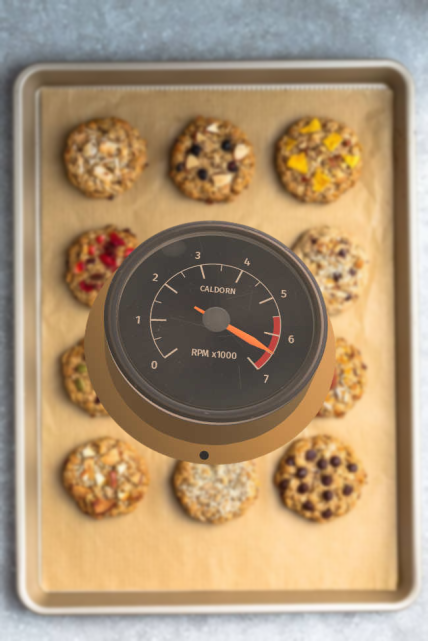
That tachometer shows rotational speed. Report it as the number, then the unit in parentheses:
6500 (rpm)
